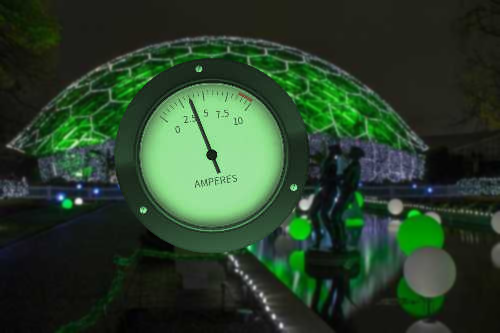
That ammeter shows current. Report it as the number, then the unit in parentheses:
3.5 (A)
